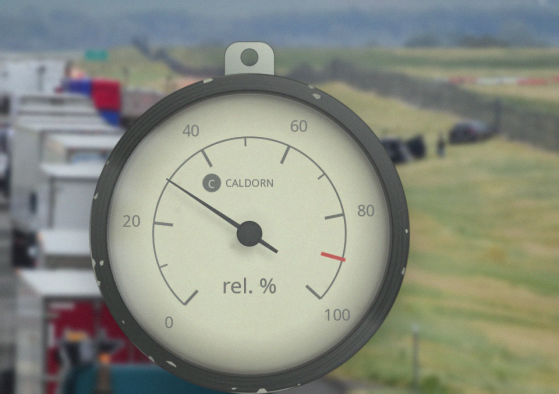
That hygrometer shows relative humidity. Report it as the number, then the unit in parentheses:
30 (%)
